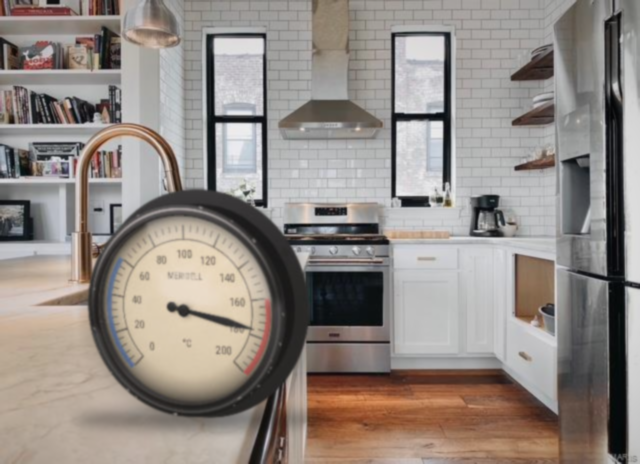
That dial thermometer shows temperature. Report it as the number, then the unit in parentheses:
176 (°C)
